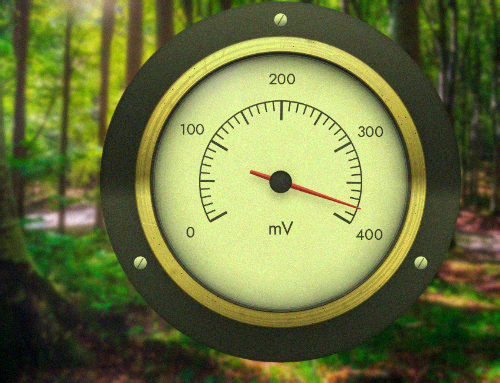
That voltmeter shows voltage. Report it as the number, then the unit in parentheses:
380 (mV)
